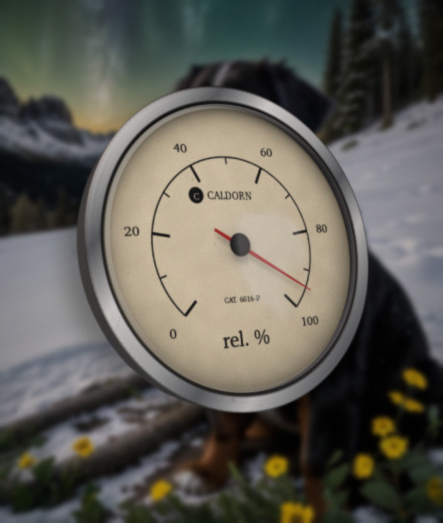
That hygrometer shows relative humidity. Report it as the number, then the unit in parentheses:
95 (%)
